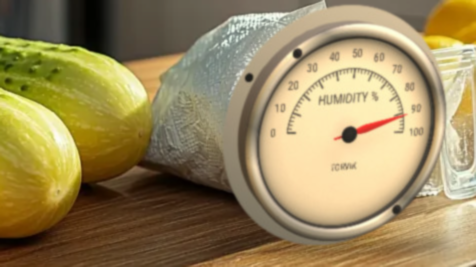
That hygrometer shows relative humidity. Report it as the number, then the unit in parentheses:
90 (%)
